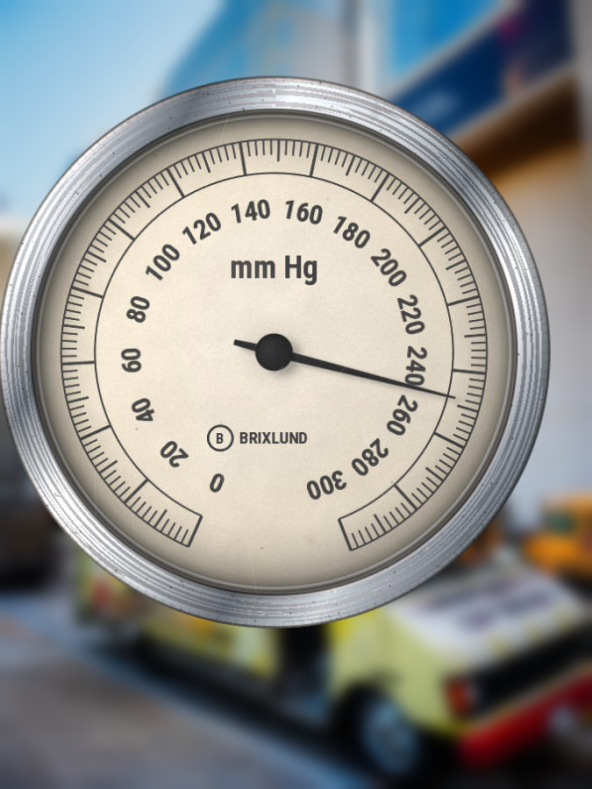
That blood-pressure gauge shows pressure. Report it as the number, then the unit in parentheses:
248 (mmHg)
